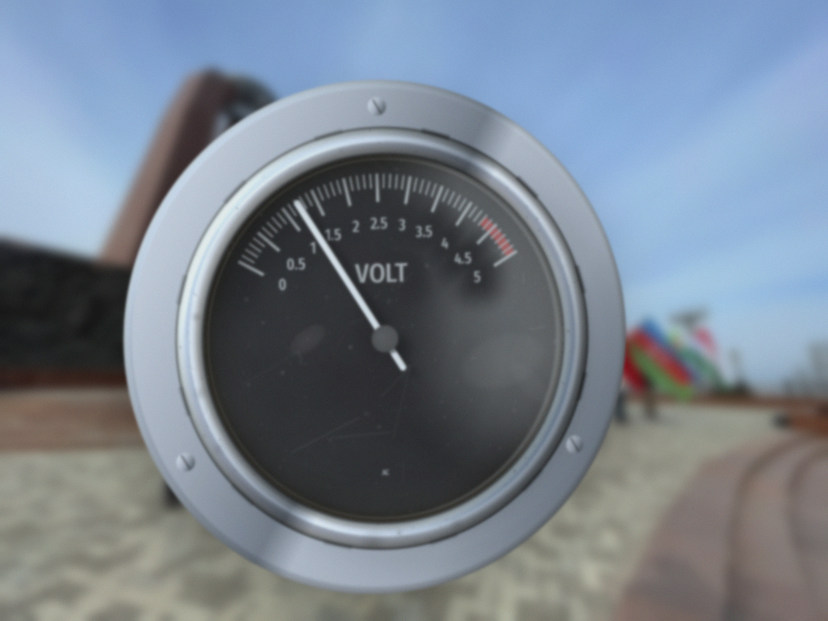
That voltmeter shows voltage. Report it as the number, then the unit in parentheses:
1.2 (V)
